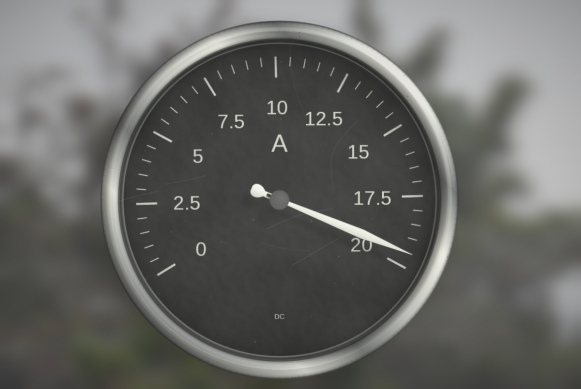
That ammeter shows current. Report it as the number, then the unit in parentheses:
19.5 (A)
